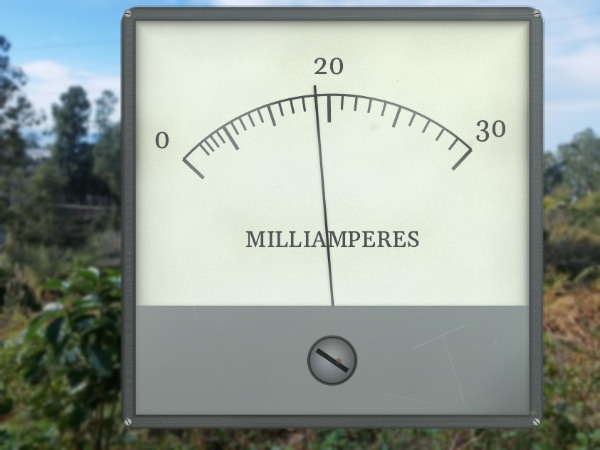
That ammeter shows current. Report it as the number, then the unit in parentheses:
19 (mA)
